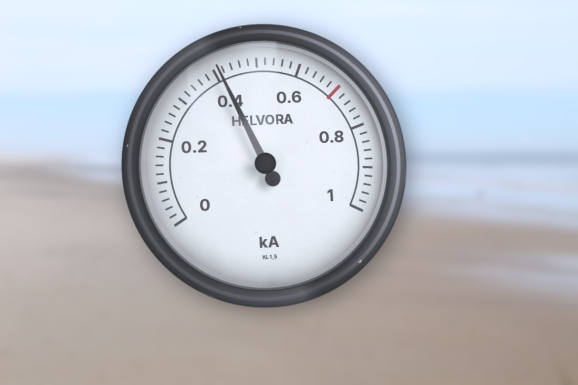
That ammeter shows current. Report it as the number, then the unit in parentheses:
0.41 (kA)
